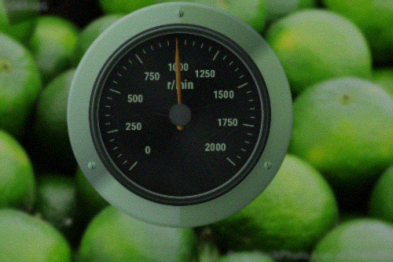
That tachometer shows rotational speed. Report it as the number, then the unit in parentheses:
1000 (rpm)
